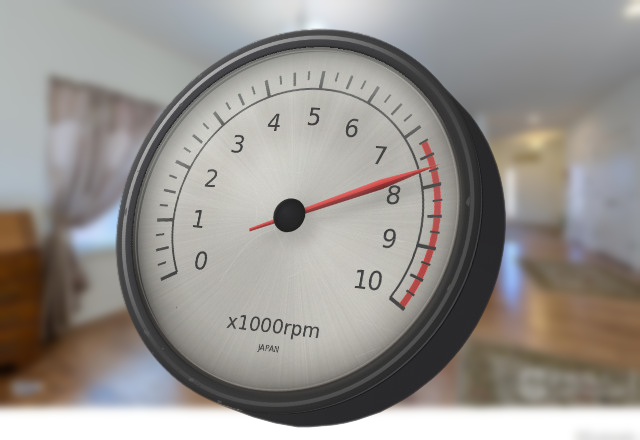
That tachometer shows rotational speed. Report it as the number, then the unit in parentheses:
7750 (rpm)
